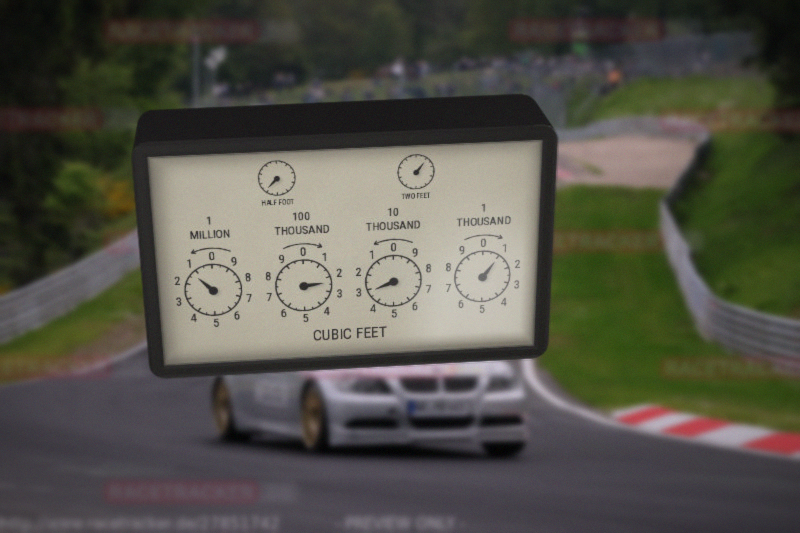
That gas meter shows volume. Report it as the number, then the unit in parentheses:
123100 (ft³)
